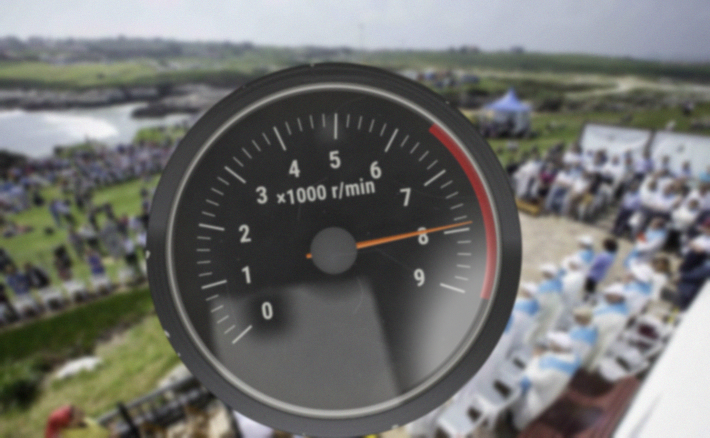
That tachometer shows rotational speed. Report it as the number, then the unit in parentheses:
7900 (rpm)
